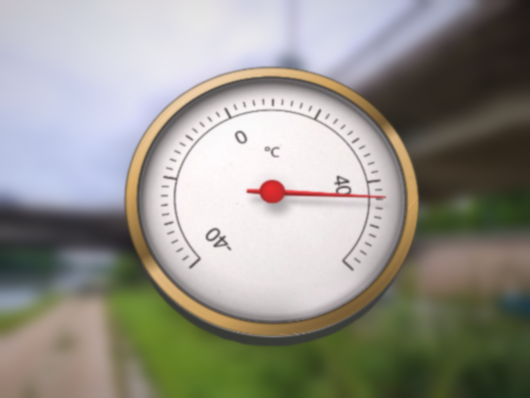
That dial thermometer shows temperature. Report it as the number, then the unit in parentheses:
44 (°C)
